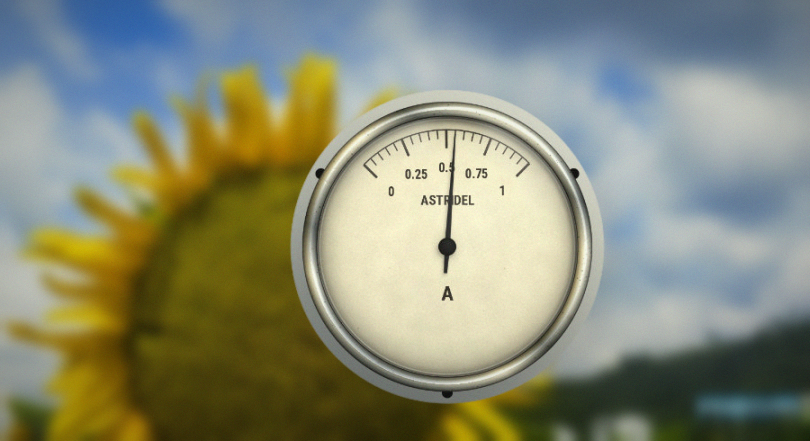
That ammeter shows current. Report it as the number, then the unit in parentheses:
0.55 (A)
